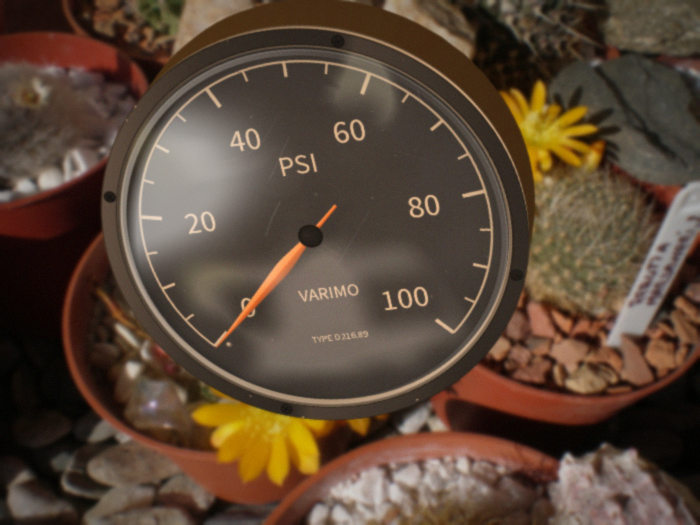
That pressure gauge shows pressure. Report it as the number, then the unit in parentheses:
0 (psi)
